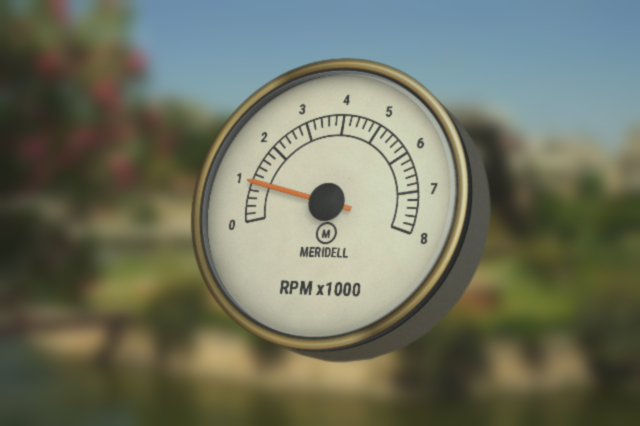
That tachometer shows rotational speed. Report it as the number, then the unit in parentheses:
1000 (rpm)
